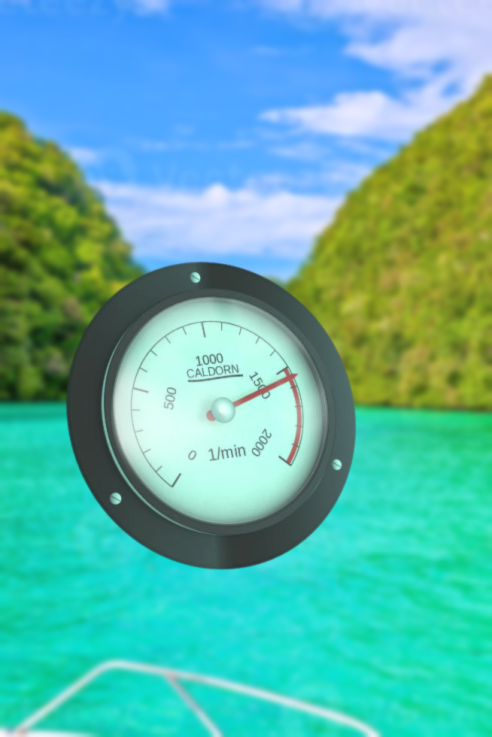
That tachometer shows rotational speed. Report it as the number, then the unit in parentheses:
1550 (rpm)
